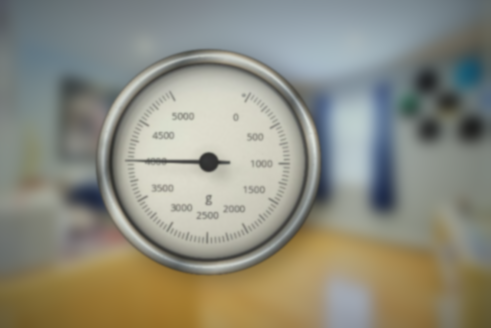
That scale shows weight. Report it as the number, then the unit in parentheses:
4000 (g)
